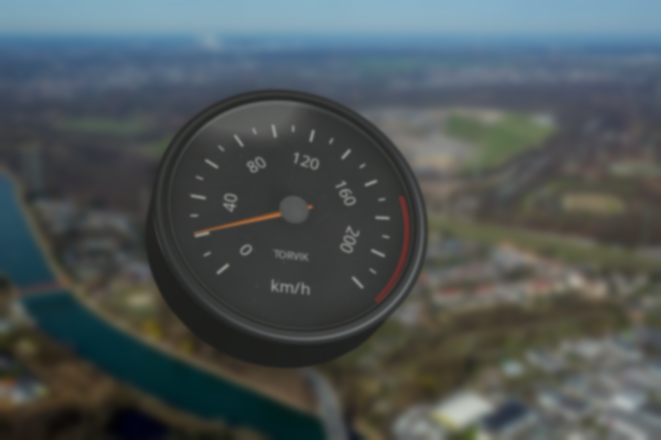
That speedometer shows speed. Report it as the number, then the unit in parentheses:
20 (km/h)
